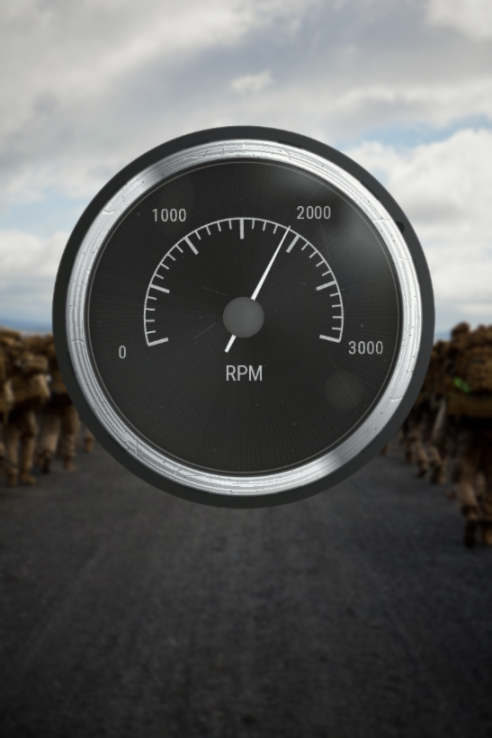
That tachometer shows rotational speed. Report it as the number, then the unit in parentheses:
1900 (rpm)
